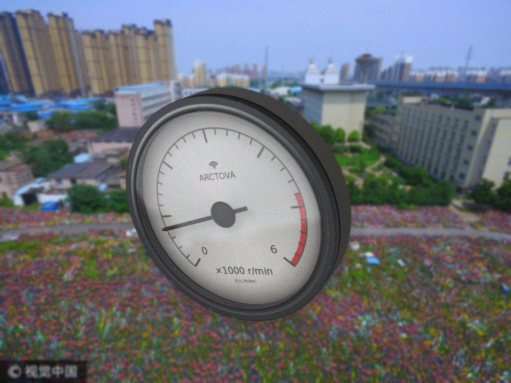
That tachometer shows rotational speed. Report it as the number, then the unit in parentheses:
800 (rpm)
